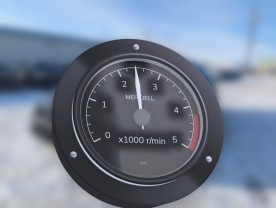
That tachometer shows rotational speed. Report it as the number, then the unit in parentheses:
2400 (rpm)
